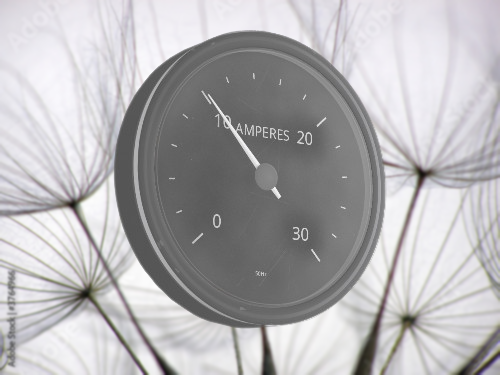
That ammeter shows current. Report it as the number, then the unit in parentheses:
10 (A)
